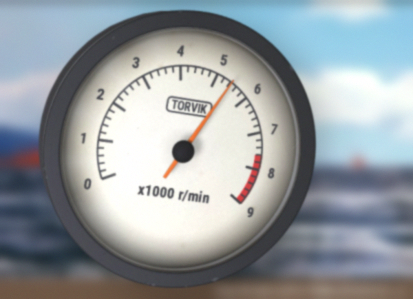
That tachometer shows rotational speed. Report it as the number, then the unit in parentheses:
5400 (rpm)
